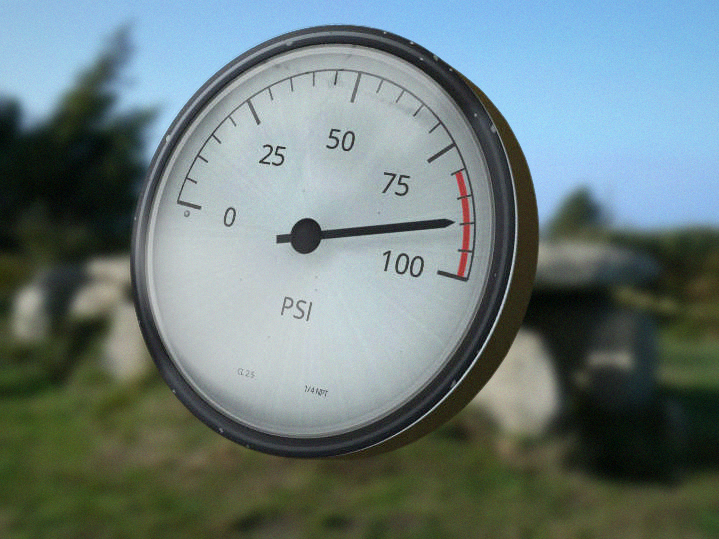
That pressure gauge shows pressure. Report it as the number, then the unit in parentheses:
90 (psi)
